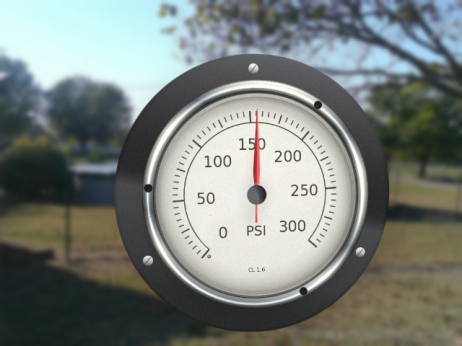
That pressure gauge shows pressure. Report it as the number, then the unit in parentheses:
155 (psi)
